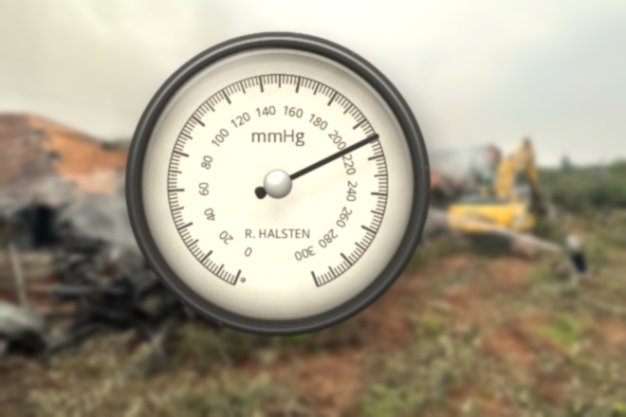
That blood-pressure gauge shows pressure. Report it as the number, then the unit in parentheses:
210 (mmHg)
